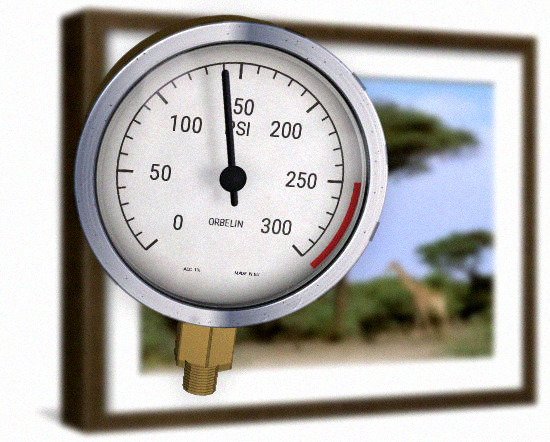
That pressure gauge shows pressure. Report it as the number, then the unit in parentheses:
140 (psi)
